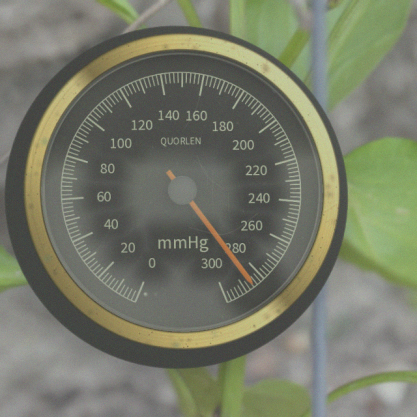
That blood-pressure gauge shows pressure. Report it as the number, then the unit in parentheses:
286 (mmHg)
